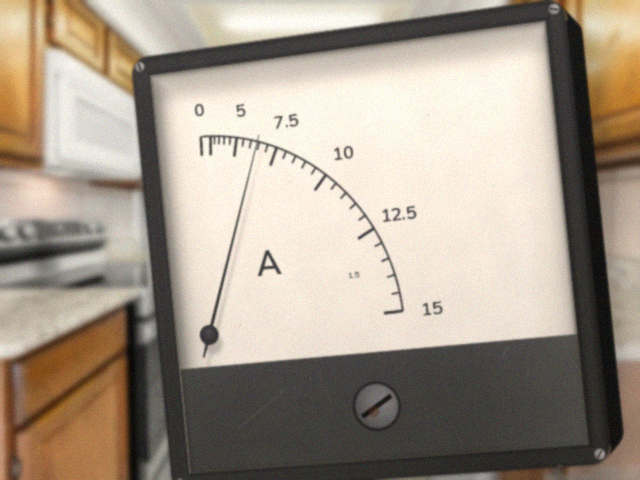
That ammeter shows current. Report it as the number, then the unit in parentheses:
6.5 (A)
